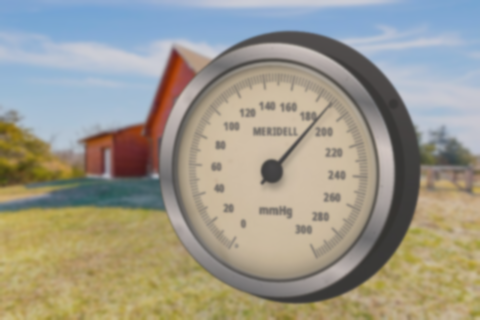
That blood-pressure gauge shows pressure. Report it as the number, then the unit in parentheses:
190 (mmHg)
